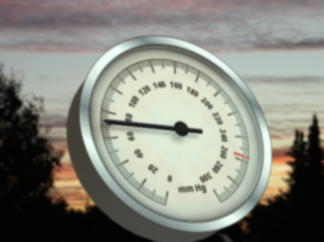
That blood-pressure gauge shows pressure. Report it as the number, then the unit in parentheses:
70 (mmHg)
